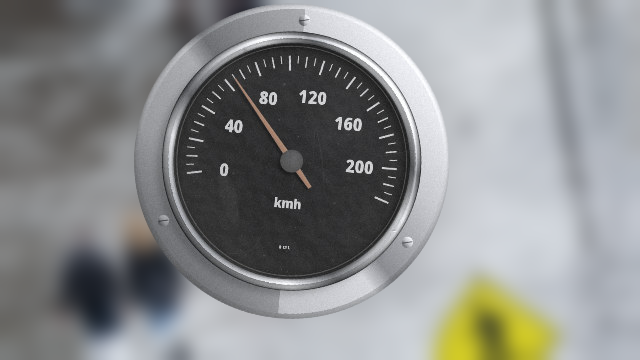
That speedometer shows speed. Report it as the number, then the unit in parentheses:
65 (km/h)
